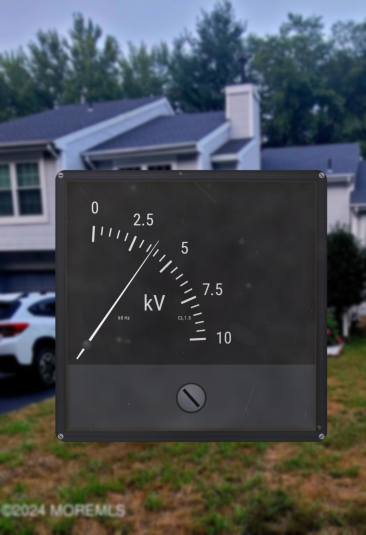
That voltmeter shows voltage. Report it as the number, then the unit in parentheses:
3.75 (kV)
